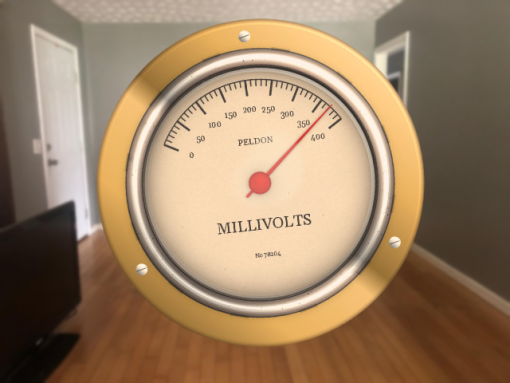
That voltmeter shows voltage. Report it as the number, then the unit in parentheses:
370 (mV)
